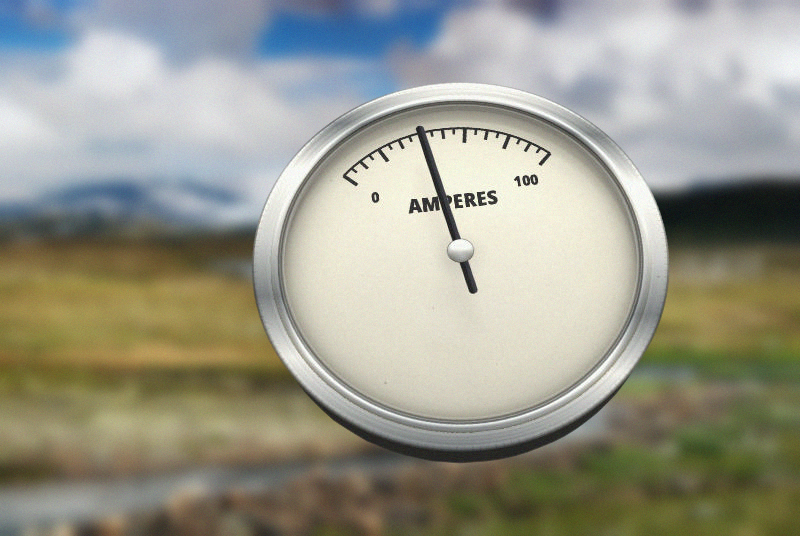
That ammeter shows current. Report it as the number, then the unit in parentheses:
40 (A)
